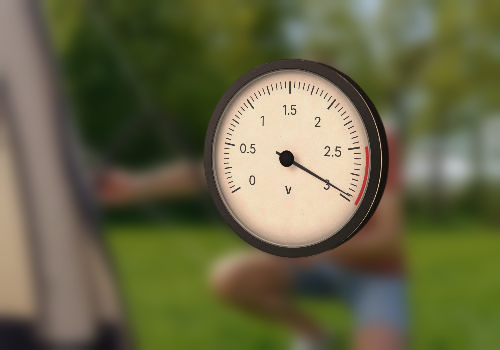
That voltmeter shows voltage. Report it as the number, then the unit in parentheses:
2.95 (V)
